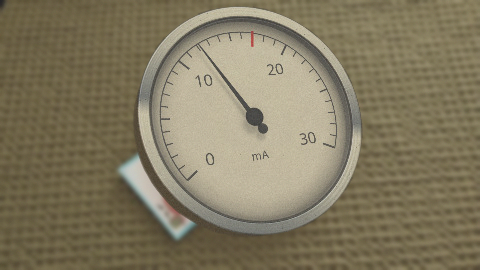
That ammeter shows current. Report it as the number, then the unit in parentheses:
12 (mA)
